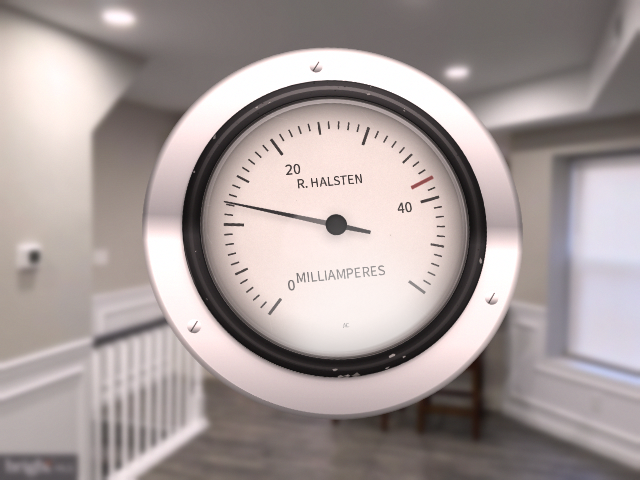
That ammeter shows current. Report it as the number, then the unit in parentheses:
12 (mA)
